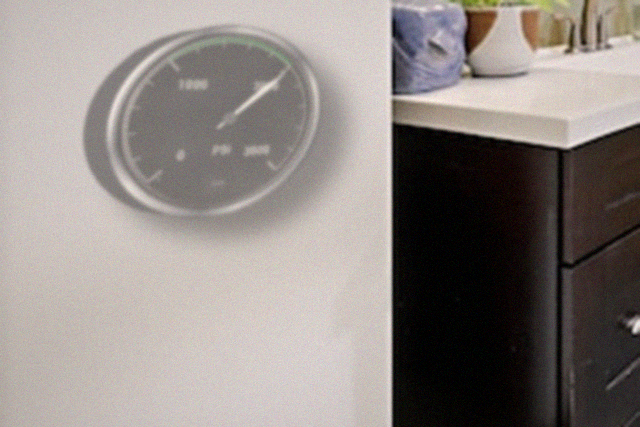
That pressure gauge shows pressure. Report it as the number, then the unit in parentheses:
2000 (psi)
